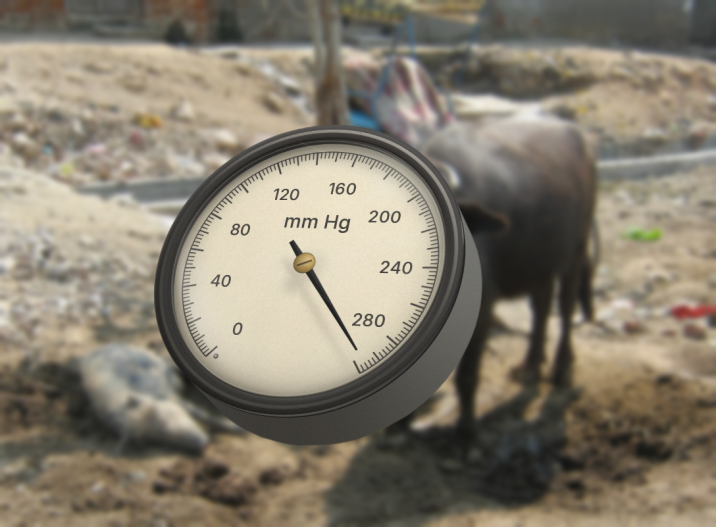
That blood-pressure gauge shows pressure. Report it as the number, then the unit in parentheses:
296 (mmHg)
